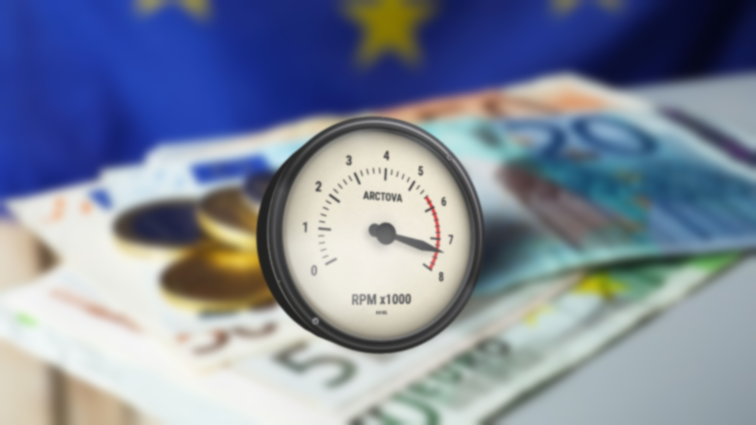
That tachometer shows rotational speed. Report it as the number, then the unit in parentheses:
7400 (rpm)
